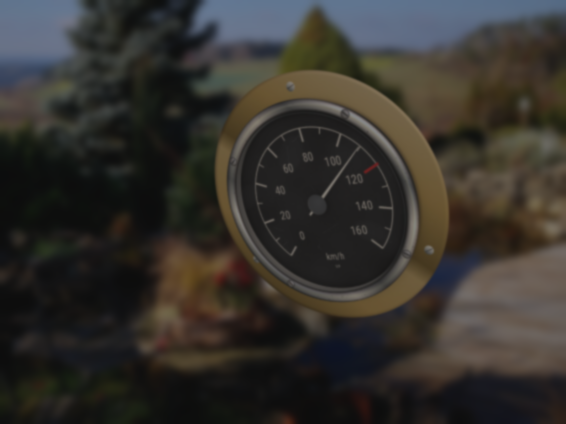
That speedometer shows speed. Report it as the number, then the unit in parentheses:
110 (km/h)
